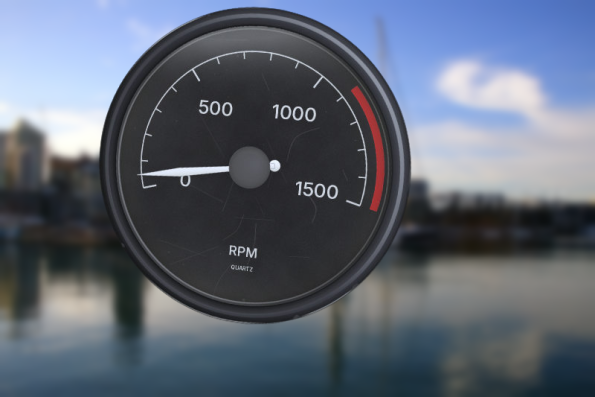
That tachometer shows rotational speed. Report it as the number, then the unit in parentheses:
50 (rpm)
